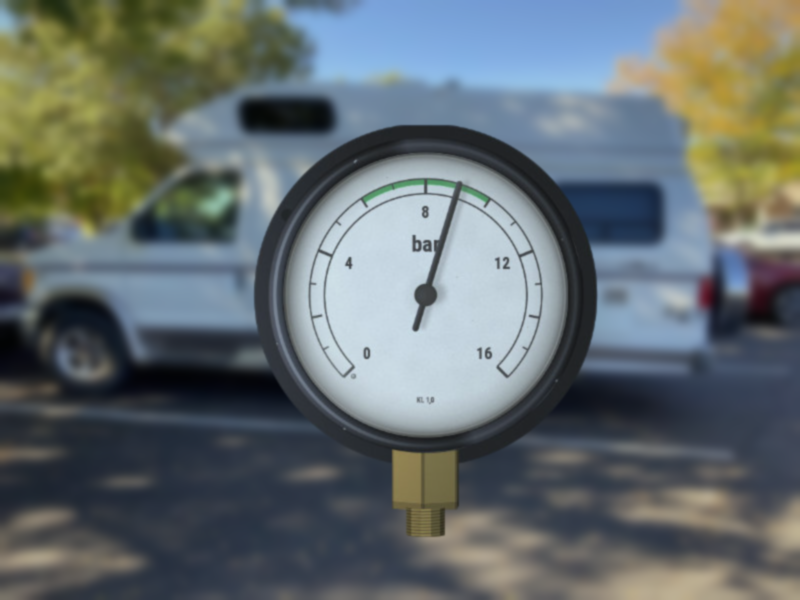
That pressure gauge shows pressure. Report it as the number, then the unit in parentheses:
9 (bar)
